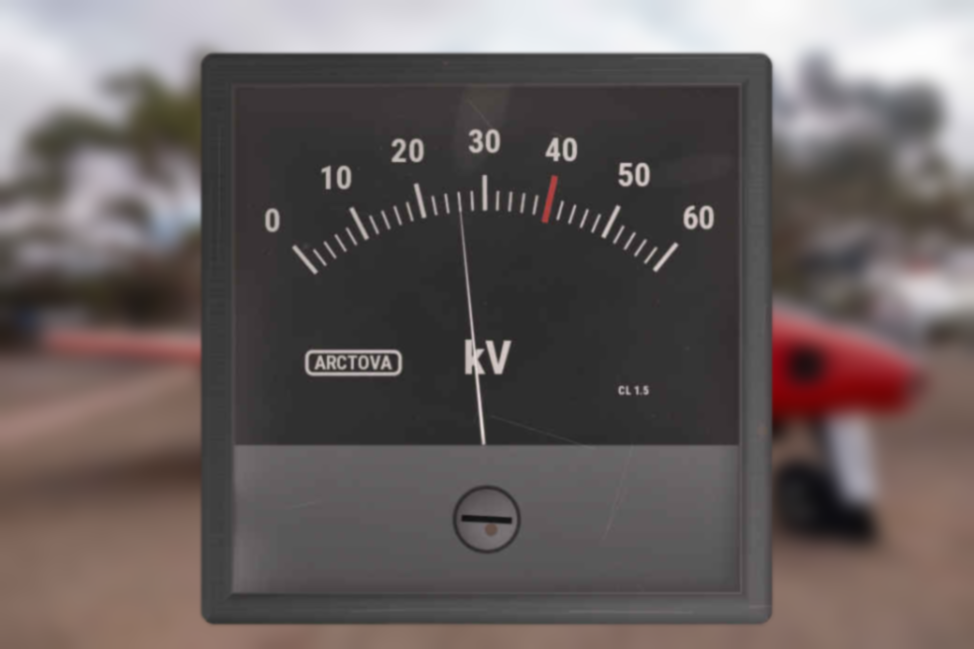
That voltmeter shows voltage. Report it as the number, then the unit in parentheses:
26 (kV)
